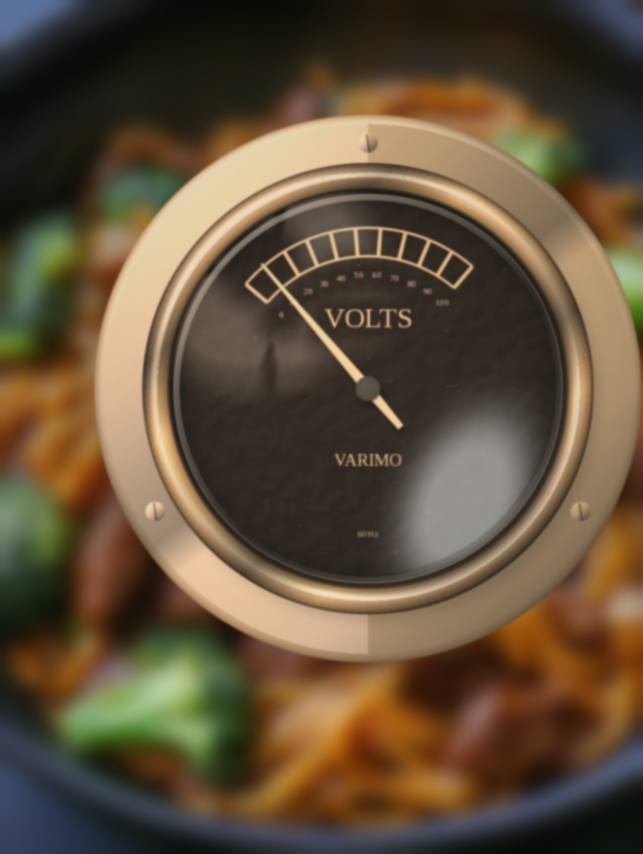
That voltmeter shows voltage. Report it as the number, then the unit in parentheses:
10 (V)
